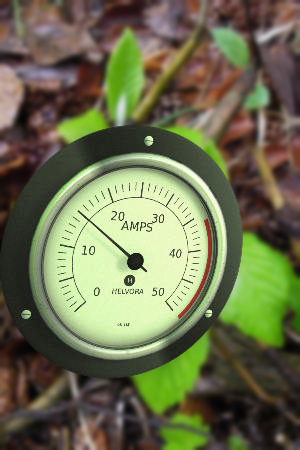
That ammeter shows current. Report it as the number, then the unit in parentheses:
15 (A)
